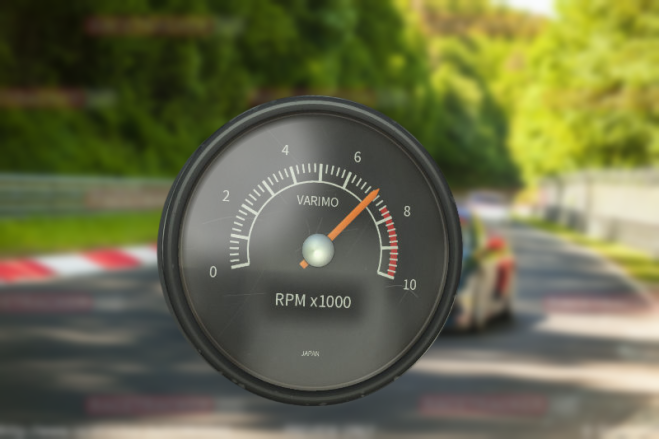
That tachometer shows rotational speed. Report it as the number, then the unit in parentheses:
7000 (rpm)
